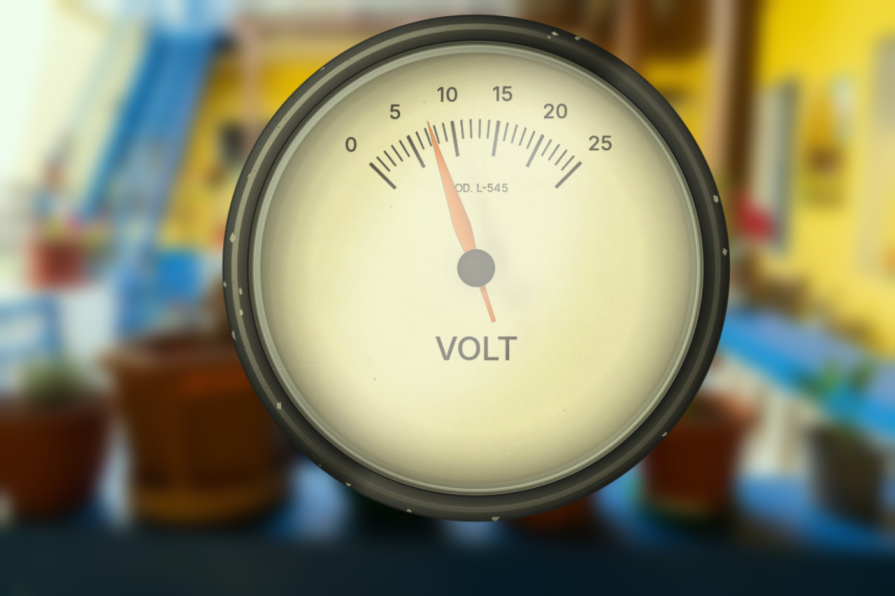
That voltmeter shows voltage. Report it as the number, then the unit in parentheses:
7.5 (V)
